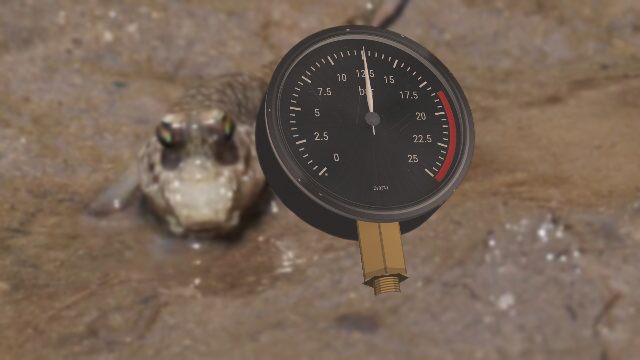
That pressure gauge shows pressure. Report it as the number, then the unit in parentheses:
12.5 (bar)
